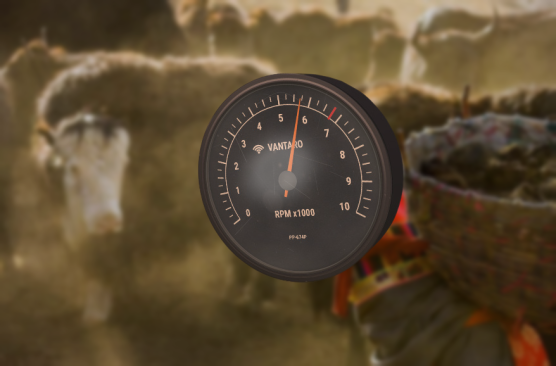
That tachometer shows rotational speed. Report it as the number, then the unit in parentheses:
5750 (rpm)
